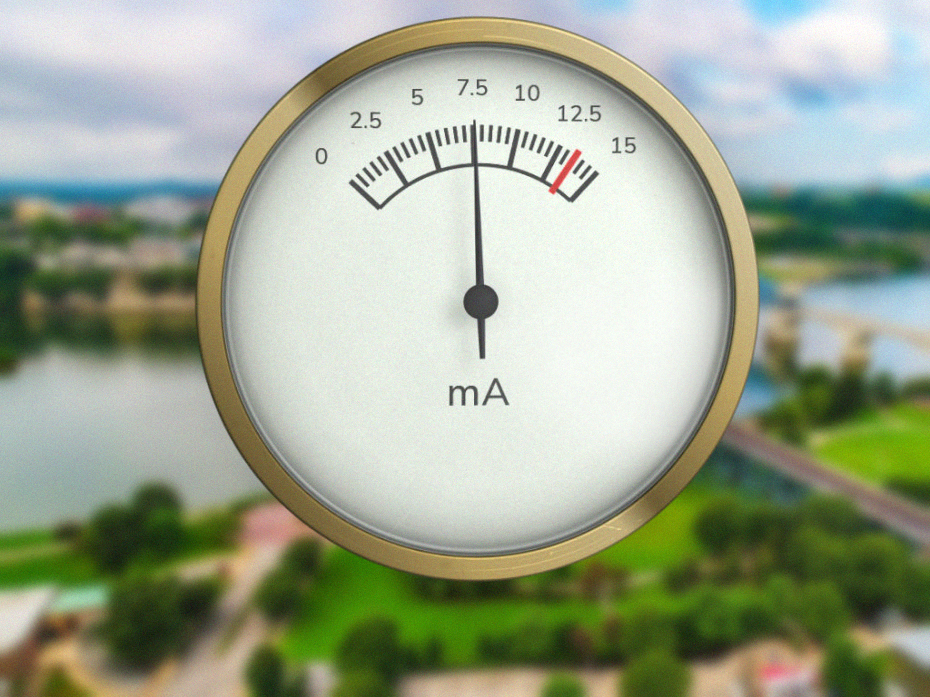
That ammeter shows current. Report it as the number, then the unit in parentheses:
7.5 (mA)
